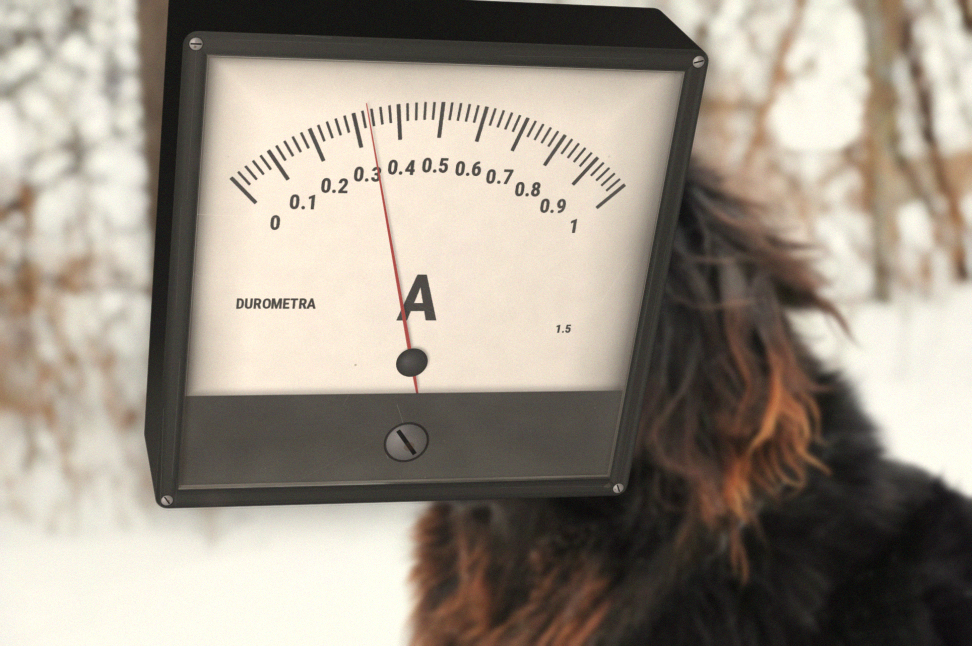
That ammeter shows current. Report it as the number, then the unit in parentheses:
0.33 (A)
